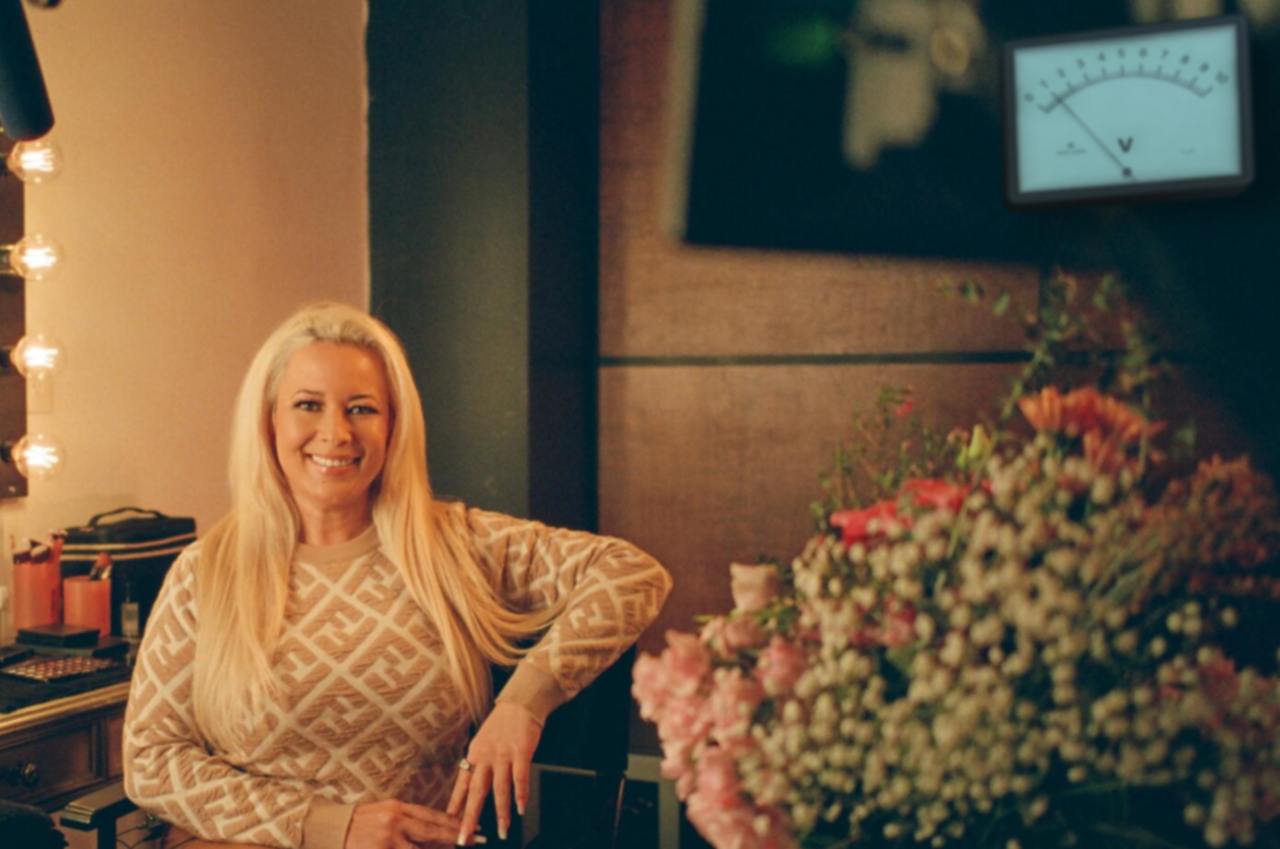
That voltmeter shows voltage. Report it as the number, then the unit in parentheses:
1 (V)
